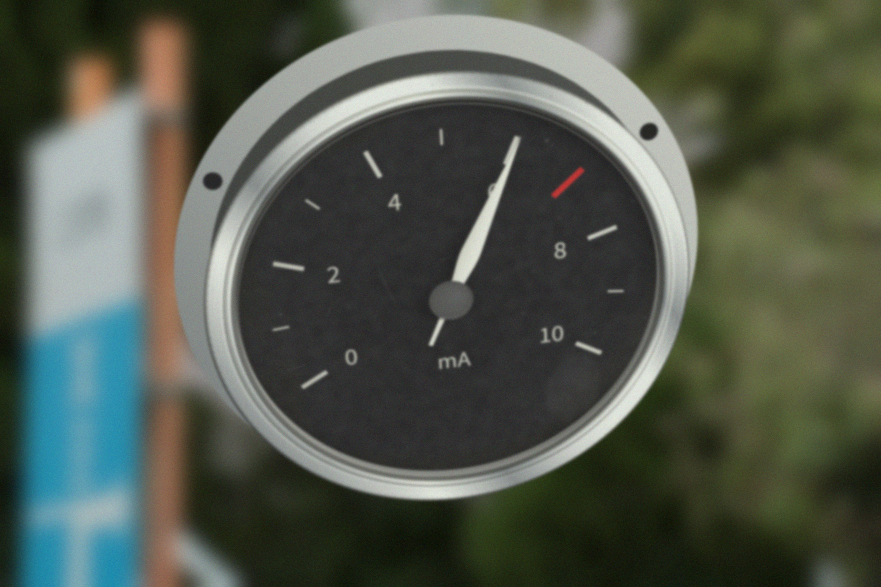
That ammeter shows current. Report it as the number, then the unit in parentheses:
6 (mA)
